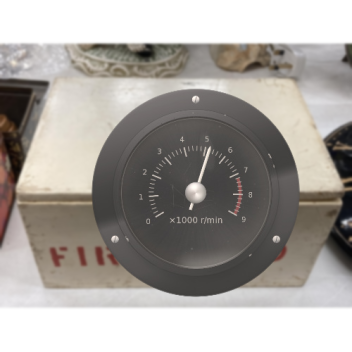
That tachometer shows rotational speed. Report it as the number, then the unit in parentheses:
5200 (rpm)
